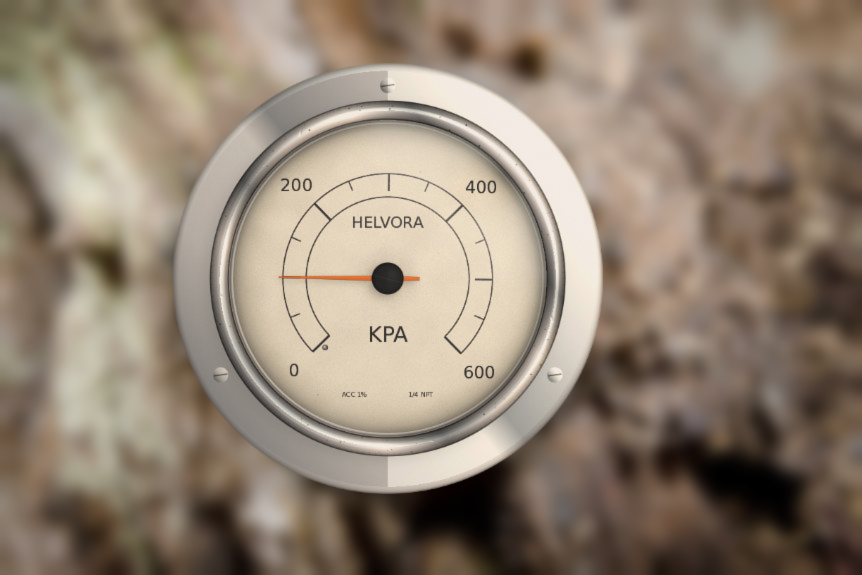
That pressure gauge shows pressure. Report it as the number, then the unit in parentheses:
100 (kPa)
